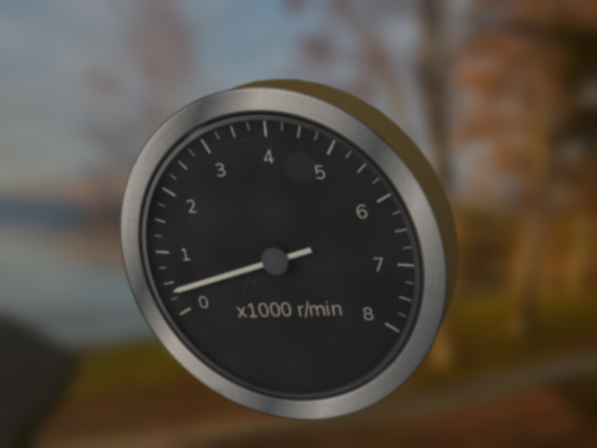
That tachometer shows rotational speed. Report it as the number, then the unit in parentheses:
375 (rpm)
